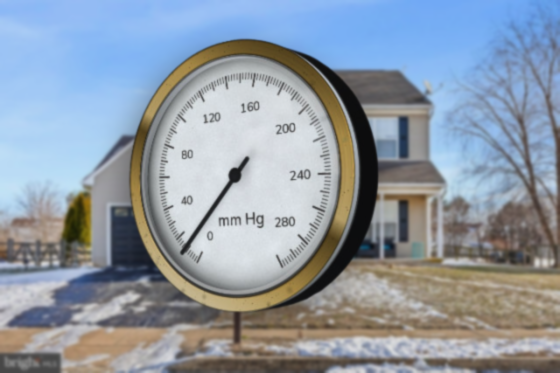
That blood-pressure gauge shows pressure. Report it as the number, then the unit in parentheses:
10 (mmHg)
